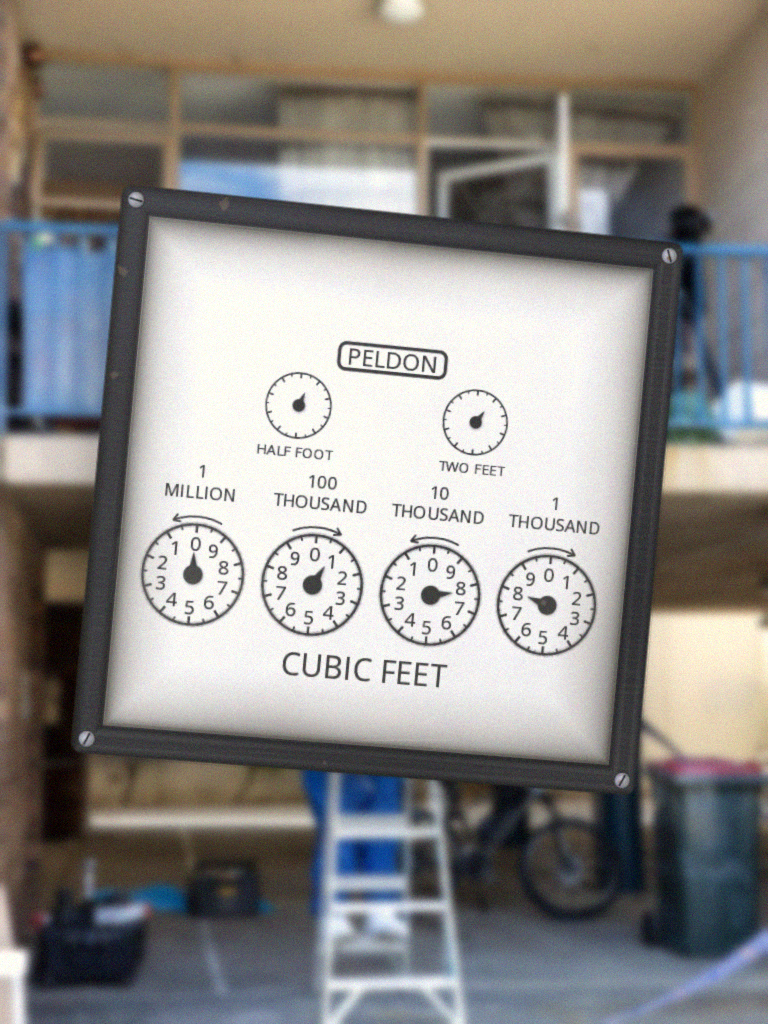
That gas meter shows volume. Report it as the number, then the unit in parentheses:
7800 (ft³)
